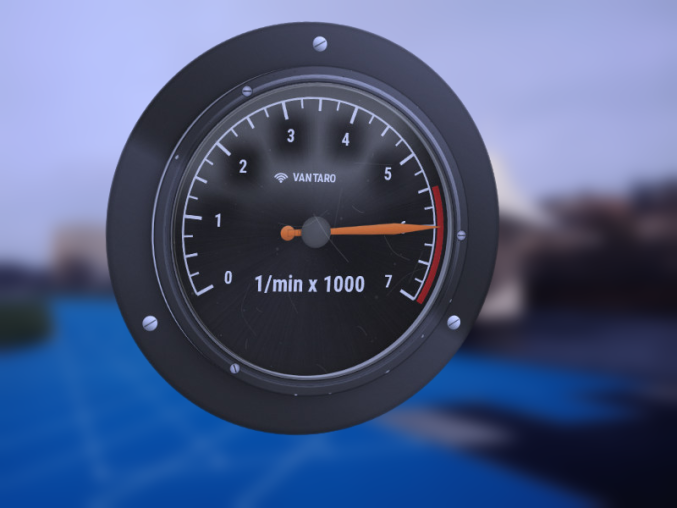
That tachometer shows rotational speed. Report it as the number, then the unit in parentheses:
6000 (rpm)
